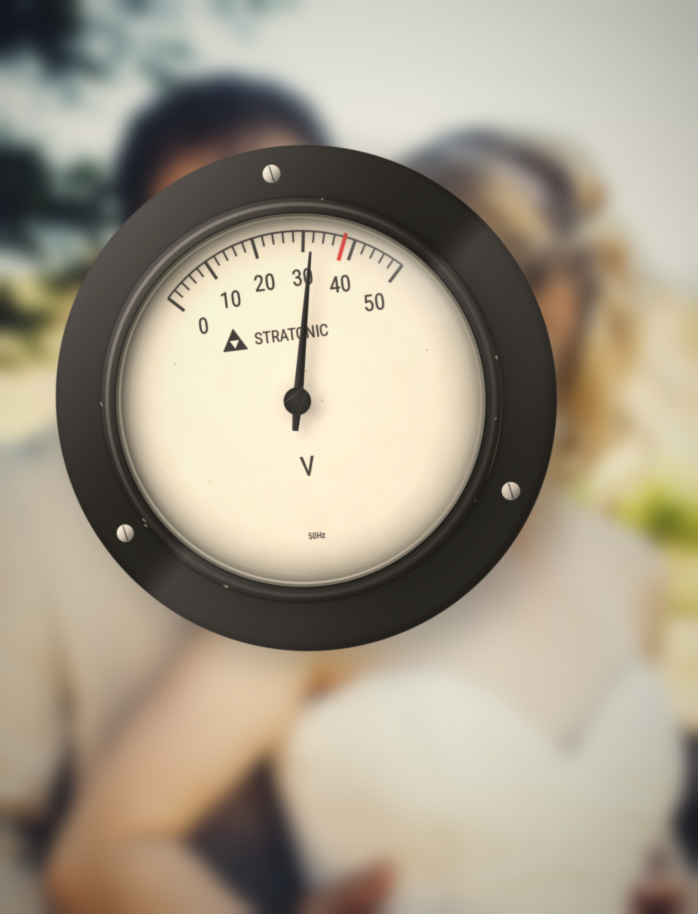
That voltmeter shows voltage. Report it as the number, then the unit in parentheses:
32 (V)
